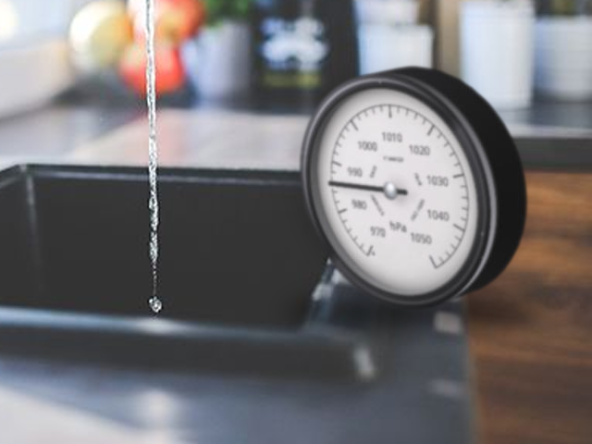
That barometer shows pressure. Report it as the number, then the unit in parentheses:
986 (hPa)
